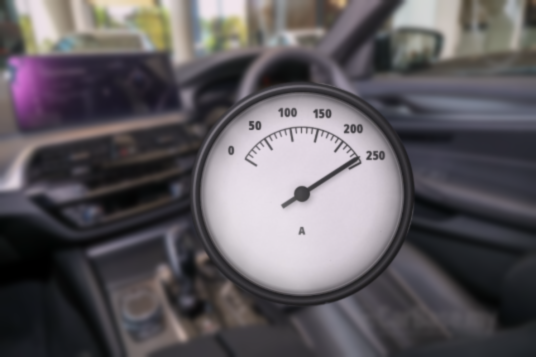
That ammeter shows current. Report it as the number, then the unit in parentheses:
240 (A)
